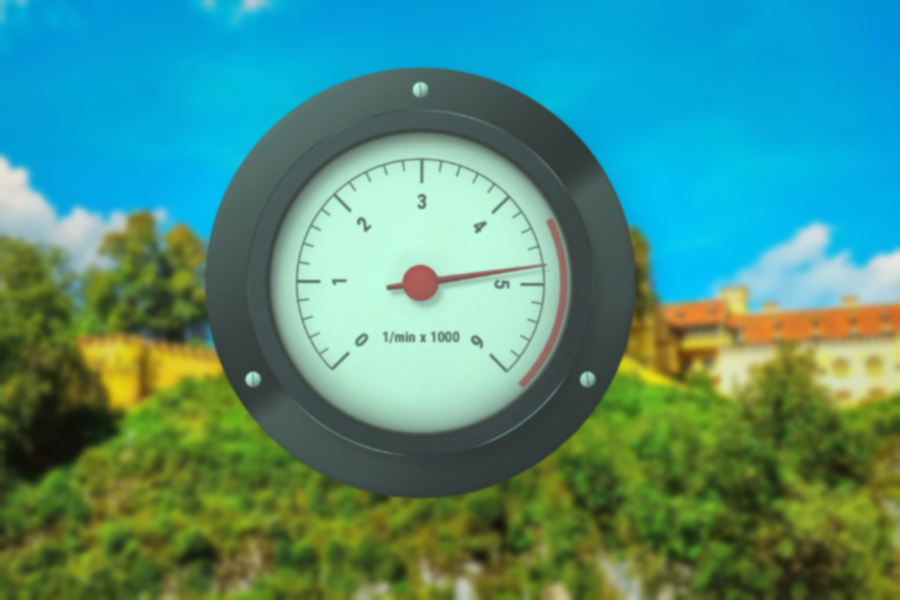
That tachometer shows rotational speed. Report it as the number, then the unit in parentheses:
4800 (rpm)
